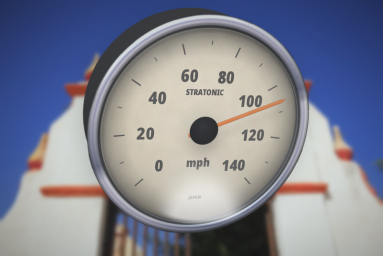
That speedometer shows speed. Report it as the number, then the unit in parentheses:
105 (mph)
